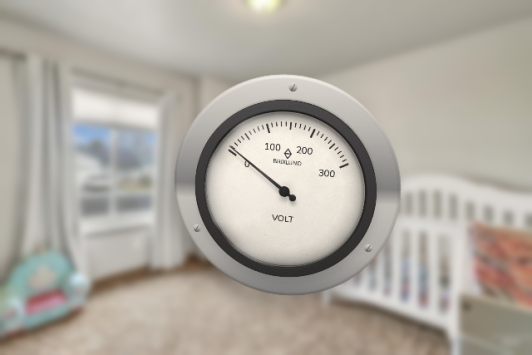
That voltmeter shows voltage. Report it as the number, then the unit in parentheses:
10 (V)
